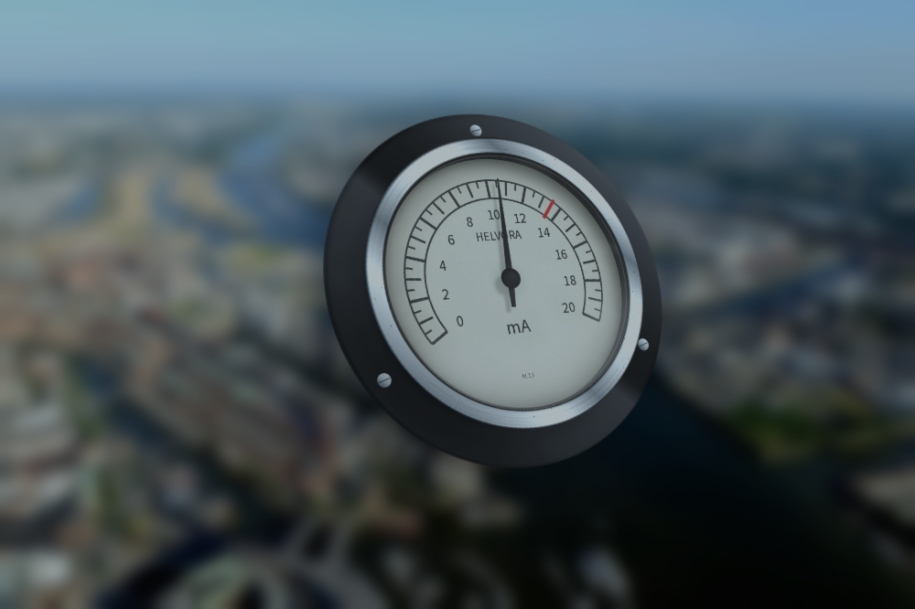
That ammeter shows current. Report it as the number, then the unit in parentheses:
10.5 (mA)
